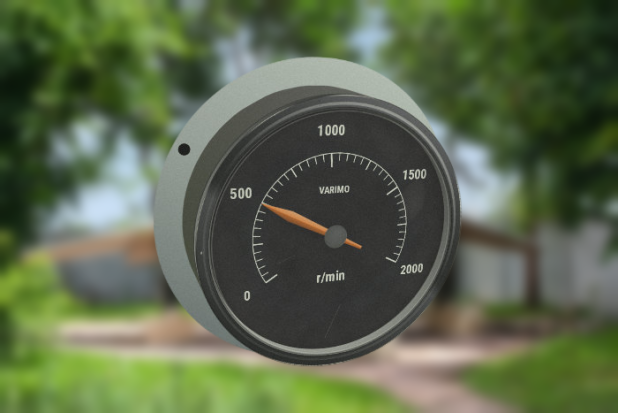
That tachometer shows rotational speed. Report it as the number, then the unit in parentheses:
500 (rpm)
